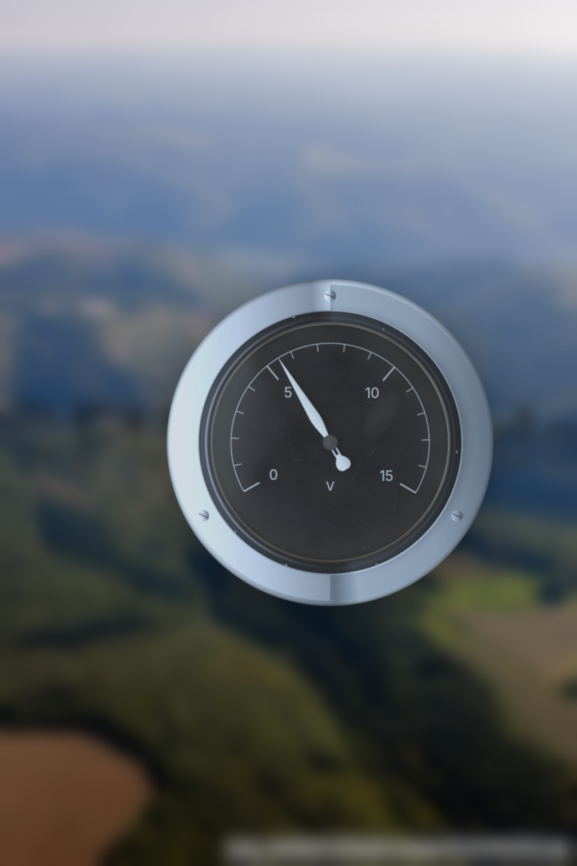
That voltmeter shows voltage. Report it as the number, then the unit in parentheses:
5.5 (V)
